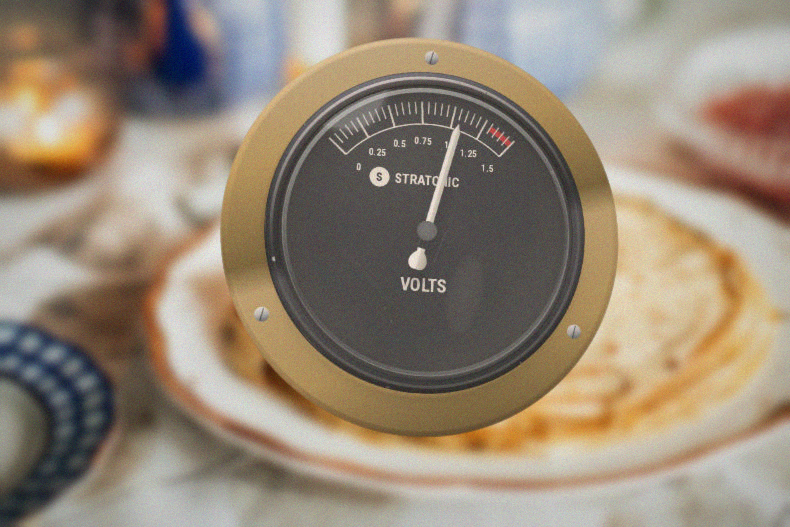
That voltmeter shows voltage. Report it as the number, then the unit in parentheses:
1.05 (V)
